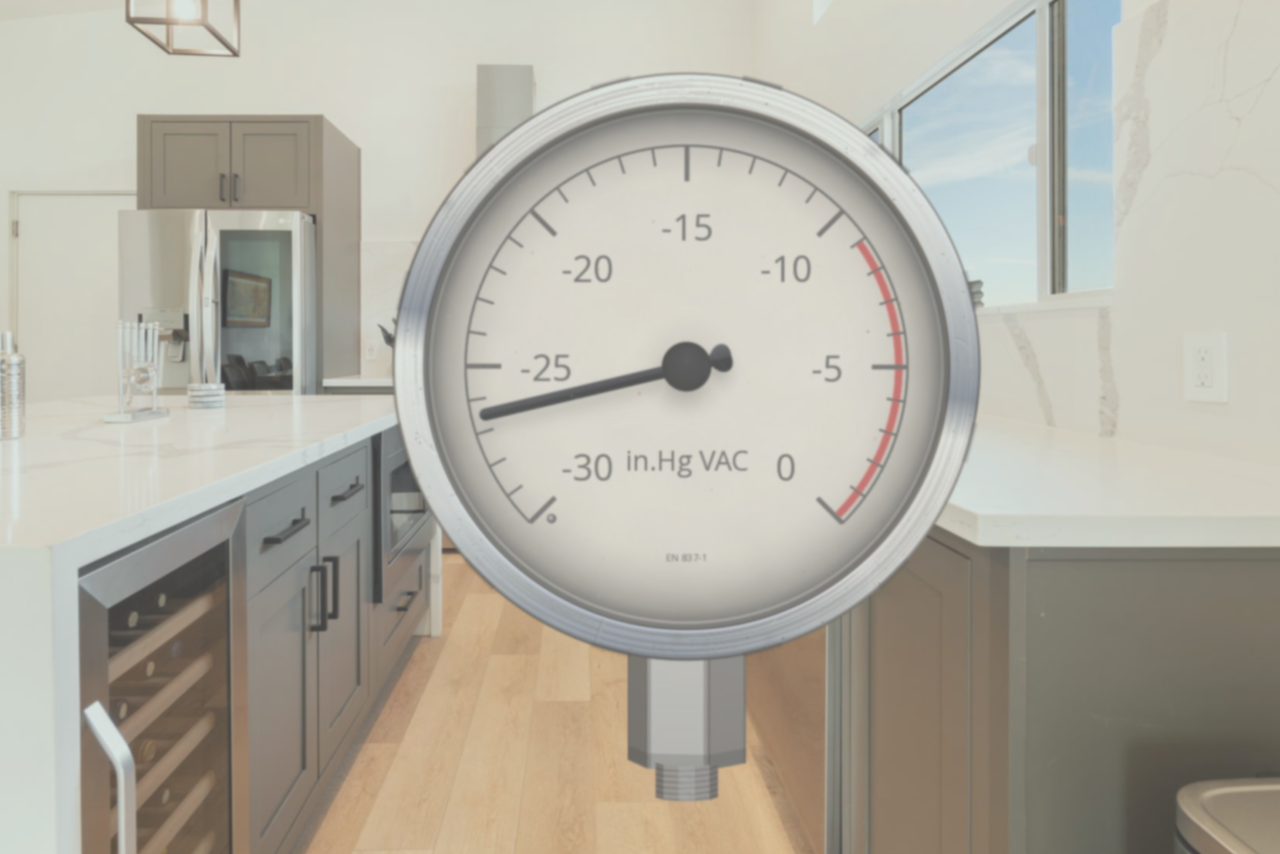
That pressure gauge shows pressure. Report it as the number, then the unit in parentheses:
-26.5 (inHg)
